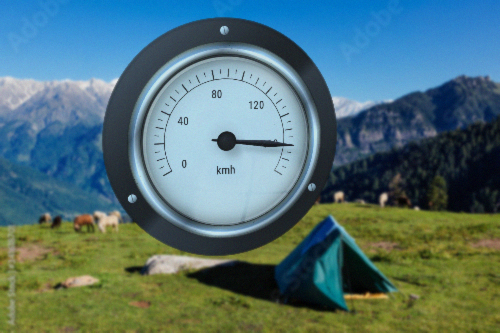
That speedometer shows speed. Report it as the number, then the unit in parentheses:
160 (km/h)
